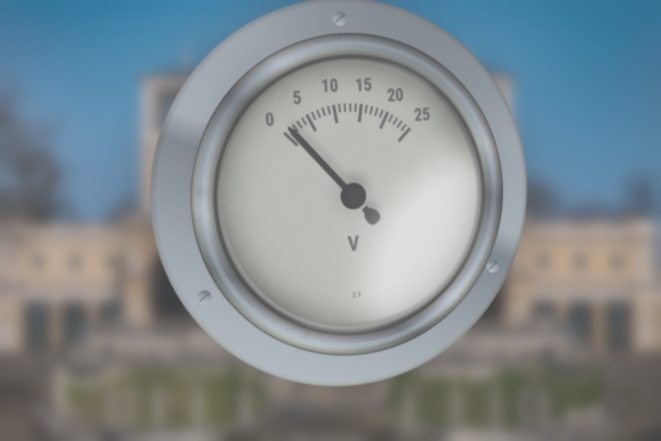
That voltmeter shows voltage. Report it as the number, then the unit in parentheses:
1 (V)
